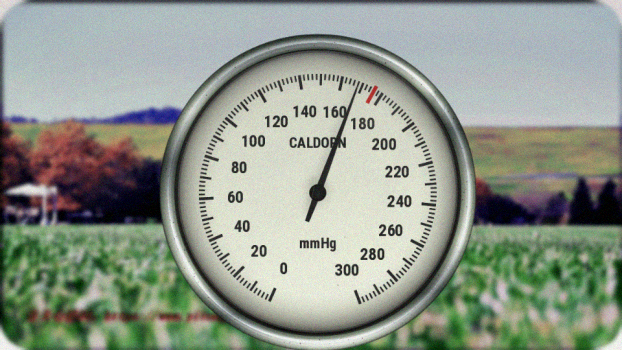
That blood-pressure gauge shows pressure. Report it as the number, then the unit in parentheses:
168 (mmHg)
